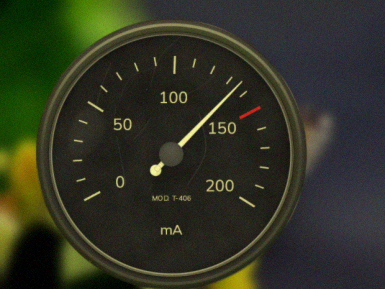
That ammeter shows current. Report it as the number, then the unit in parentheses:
135 (mA)
